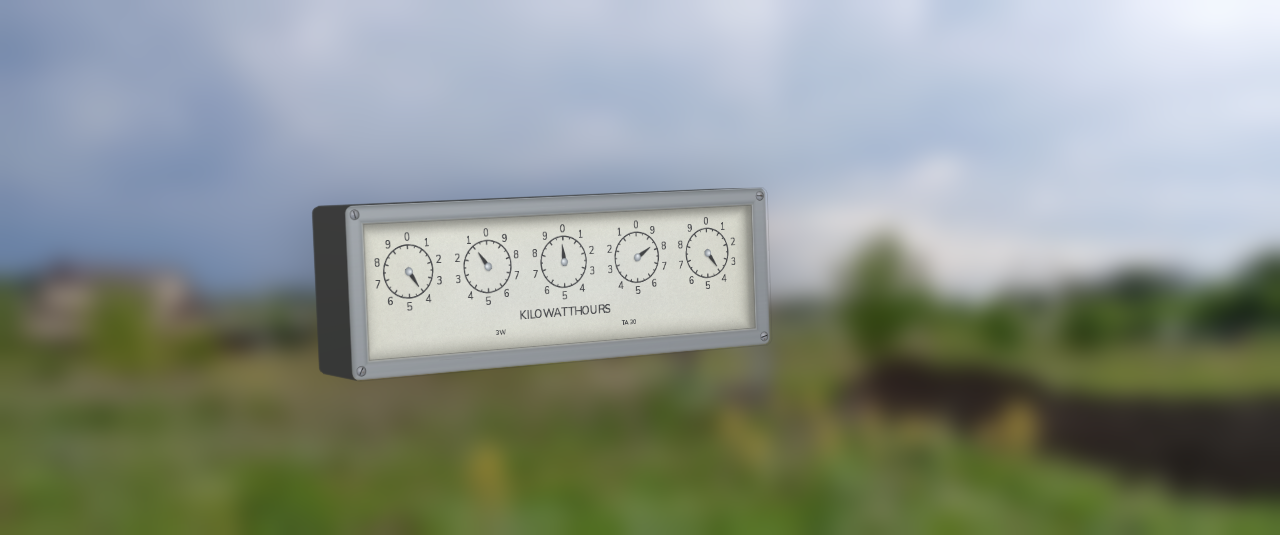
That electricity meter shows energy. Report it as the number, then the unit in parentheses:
40984 (kWh)
